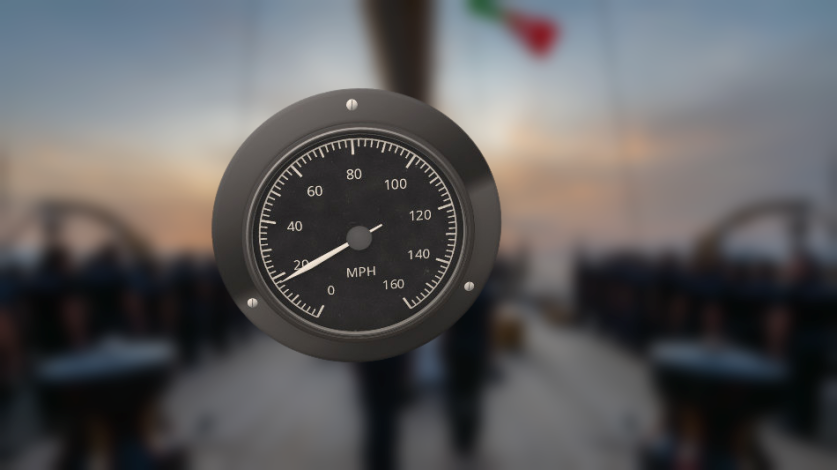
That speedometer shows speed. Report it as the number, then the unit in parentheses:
18 (mph)
